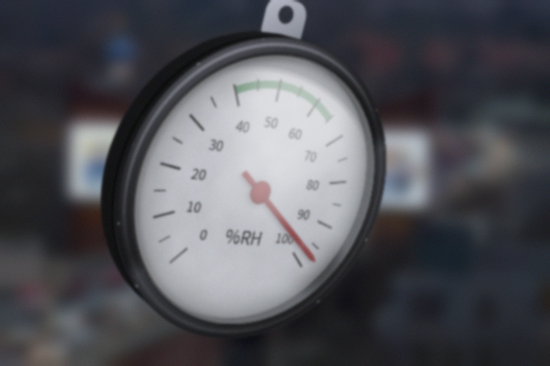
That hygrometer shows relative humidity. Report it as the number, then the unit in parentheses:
97.5 (%)
